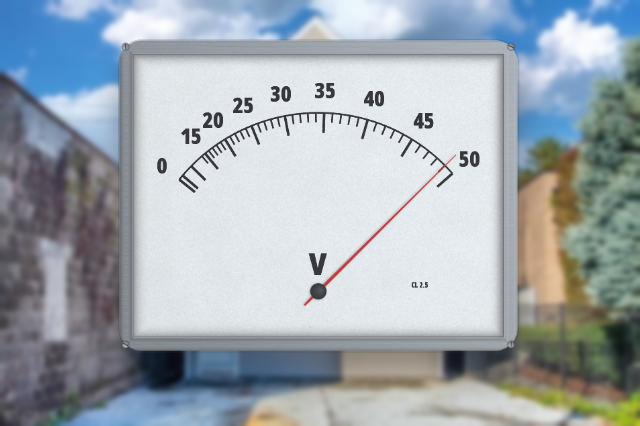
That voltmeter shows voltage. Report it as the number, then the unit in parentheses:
49 (V)
